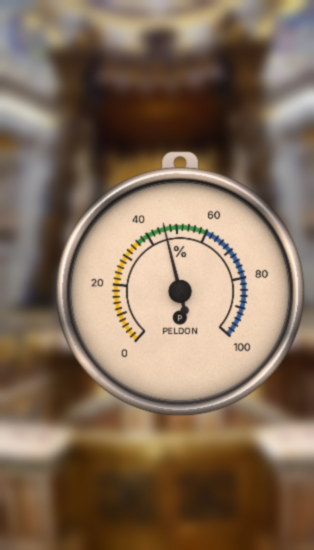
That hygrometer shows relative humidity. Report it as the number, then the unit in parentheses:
46 (%)
